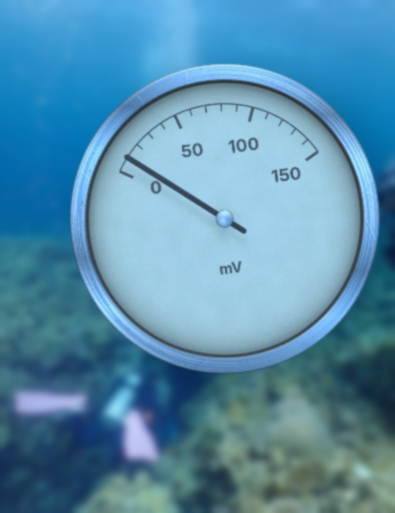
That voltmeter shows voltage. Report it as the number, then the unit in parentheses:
10 (mV)
